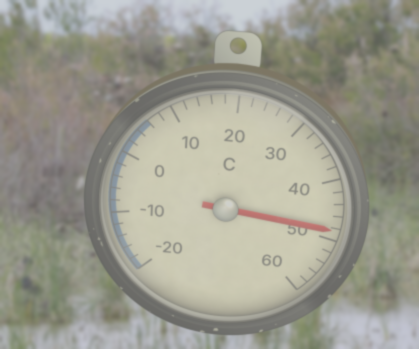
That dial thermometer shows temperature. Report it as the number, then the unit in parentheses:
48 (°C)
